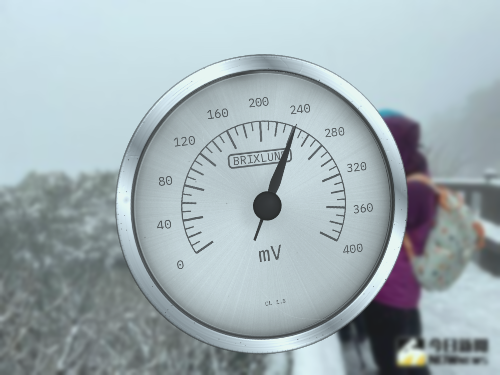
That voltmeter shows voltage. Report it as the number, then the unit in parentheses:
240 (mV)
